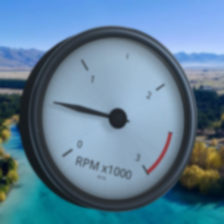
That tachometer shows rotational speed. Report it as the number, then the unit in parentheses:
500 (rpm)
